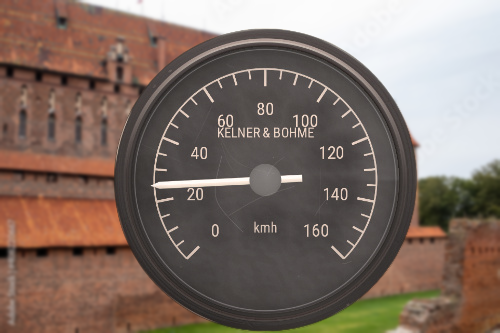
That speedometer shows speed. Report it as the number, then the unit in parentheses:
25 (km/h)
